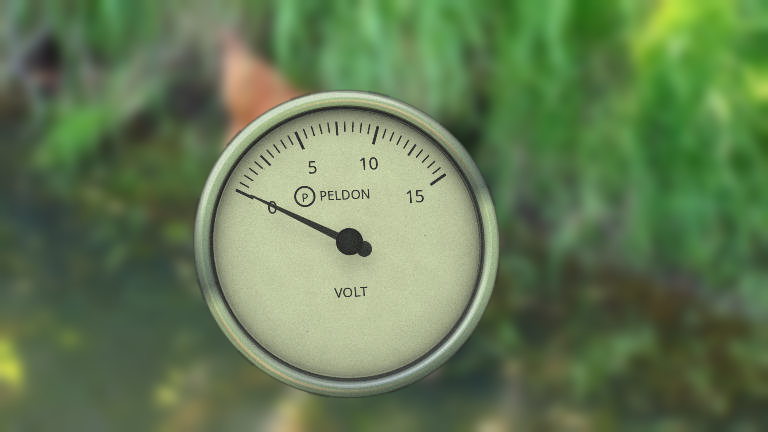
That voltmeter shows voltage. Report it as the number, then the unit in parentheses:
0 (V)
